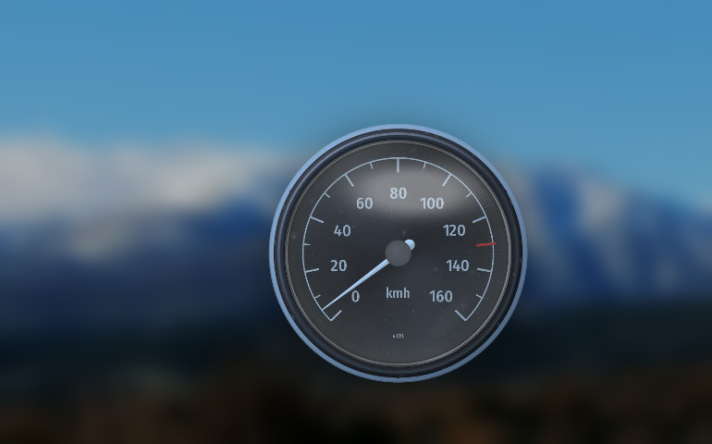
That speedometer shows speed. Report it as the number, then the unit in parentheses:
5 (km/h)
